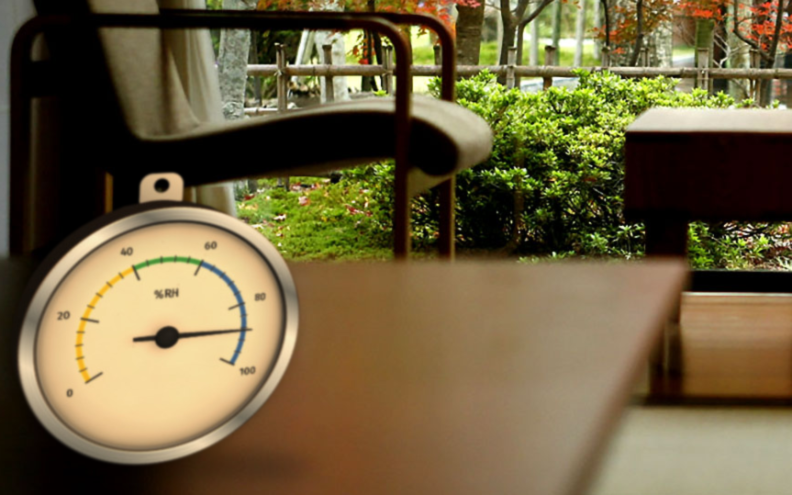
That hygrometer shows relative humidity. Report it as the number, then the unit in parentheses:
88 (%)
